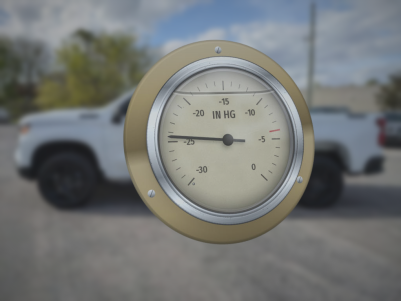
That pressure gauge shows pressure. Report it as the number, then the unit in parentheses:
-24.5 (inHg)
